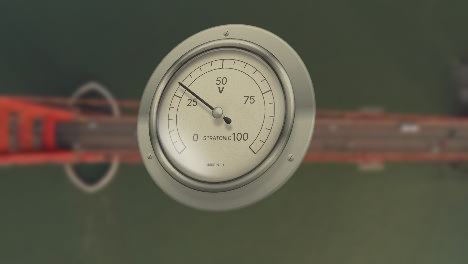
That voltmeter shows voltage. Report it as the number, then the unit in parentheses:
30 (V)
